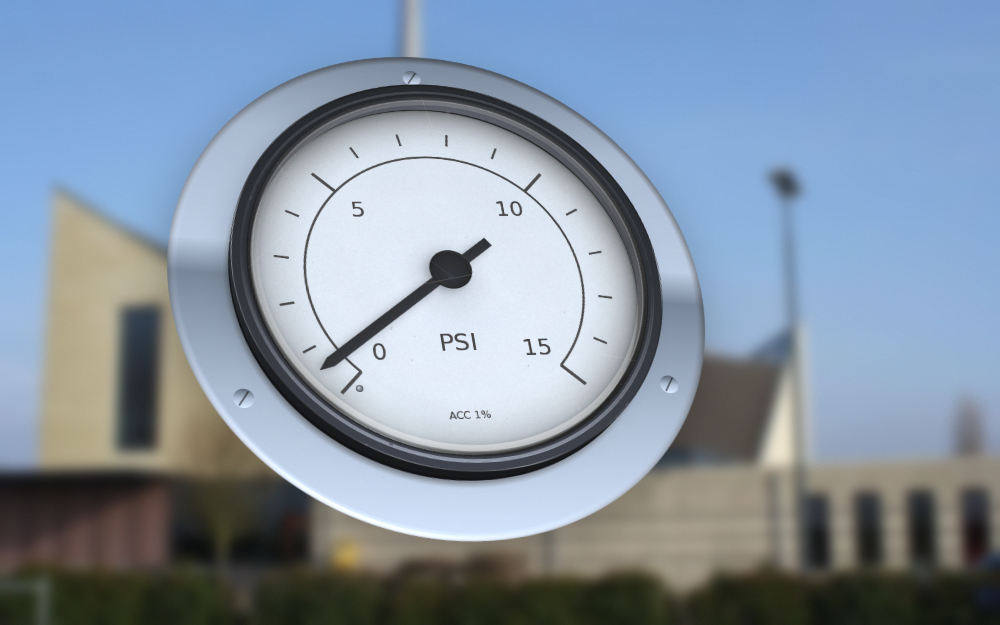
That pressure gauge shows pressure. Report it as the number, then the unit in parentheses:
0.5 (psi)
